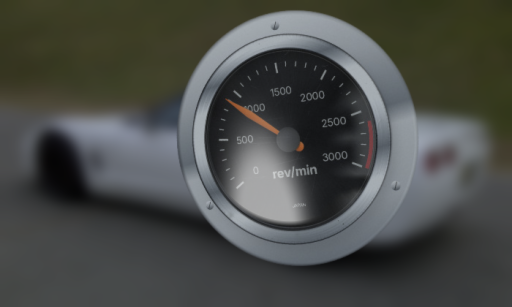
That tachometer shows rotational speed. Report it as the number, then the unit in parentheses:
900 (rpm)
